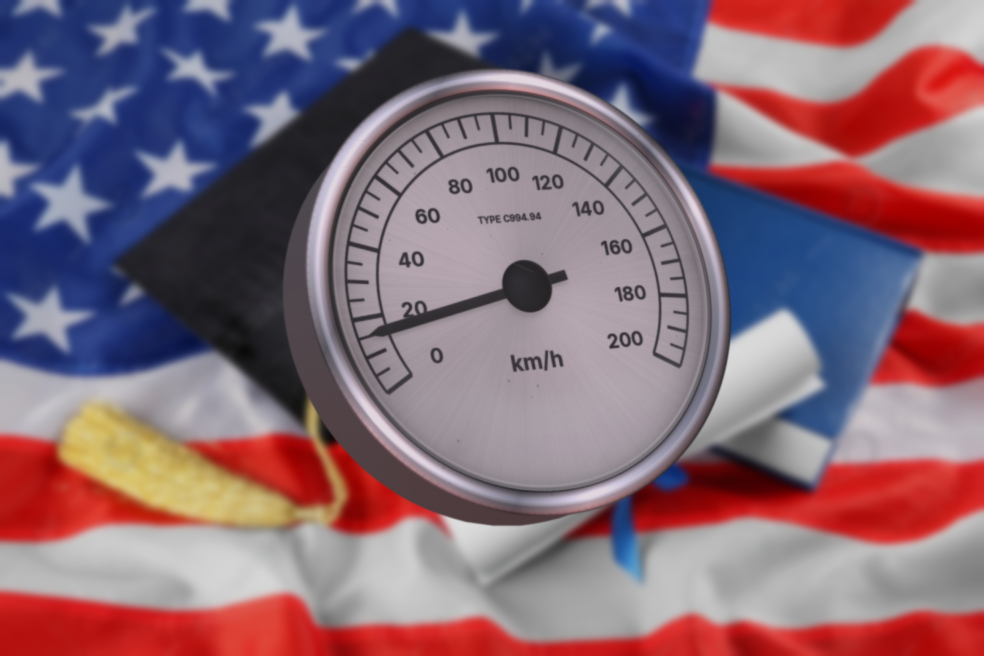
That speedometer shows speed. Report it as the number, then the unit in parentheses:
15 (km/h)
